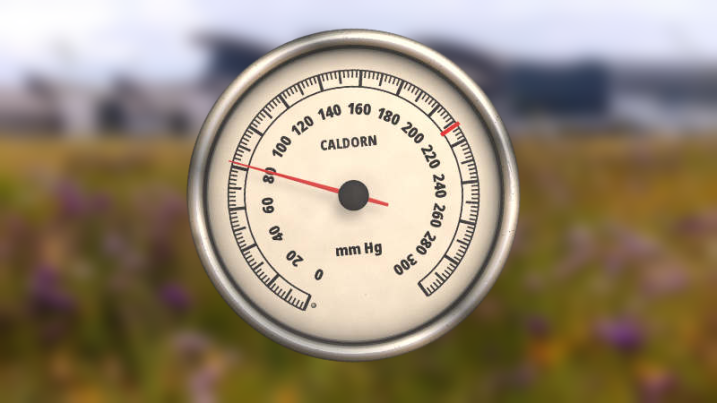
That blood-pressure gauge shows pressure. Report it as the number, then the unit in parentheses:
82 (mmHg)
